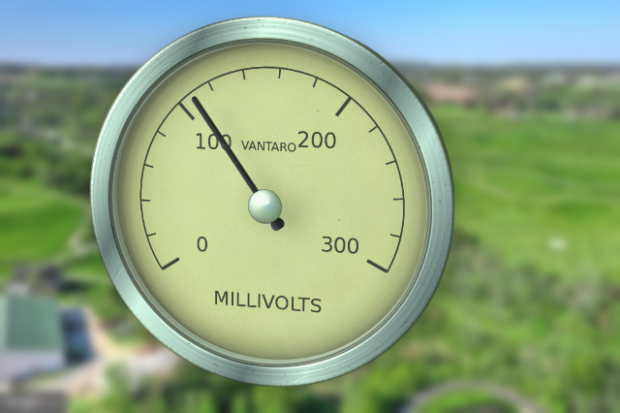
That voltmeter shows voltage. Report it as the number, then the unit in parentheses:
110 (mV)
